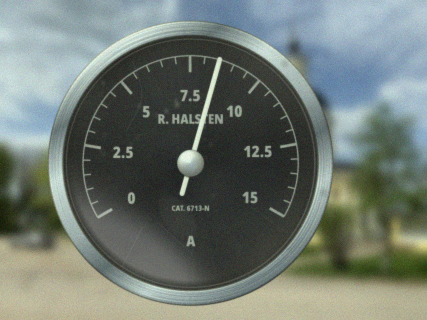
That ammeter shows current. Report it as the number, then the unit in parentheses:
8.5 (A)
